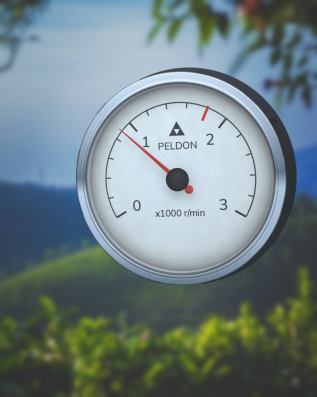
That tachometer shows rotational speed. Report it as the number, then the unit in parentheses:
900 (rpm)
